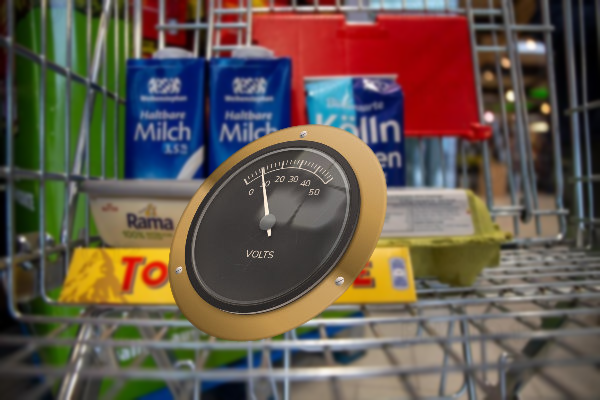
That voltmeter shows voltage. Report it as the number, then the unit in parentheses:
10 (V)
